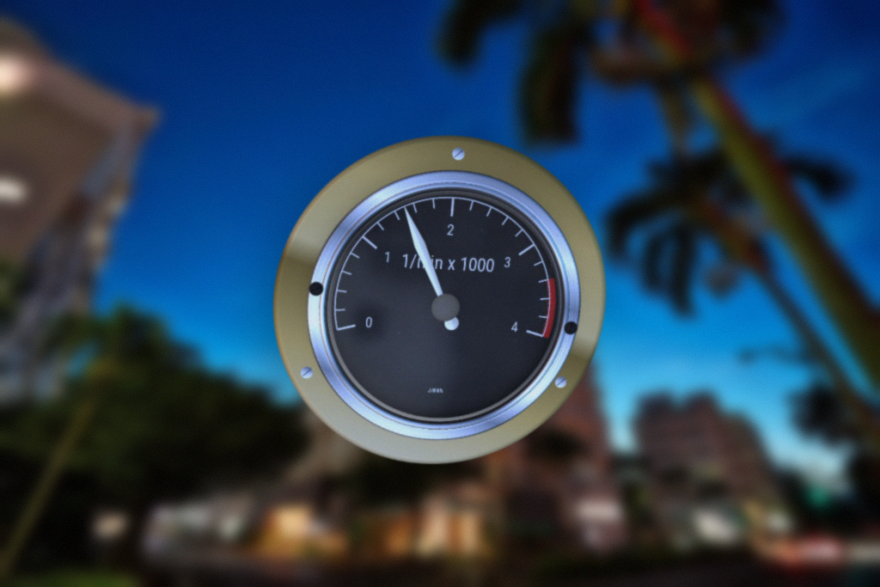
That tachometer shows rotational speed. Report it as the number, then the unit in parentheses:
1500 (rpm)
